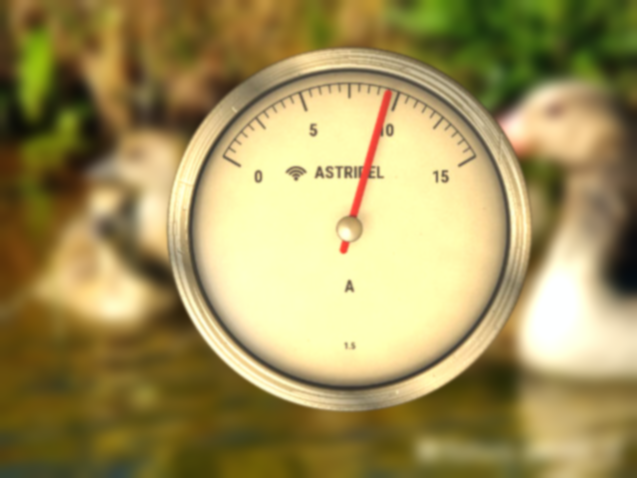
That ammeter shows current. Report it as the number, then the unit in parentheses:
9.5 (A)
